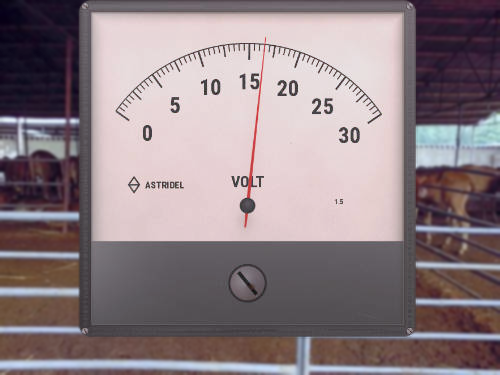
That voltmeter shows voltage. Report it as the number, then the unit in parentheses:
16.5 (V)
